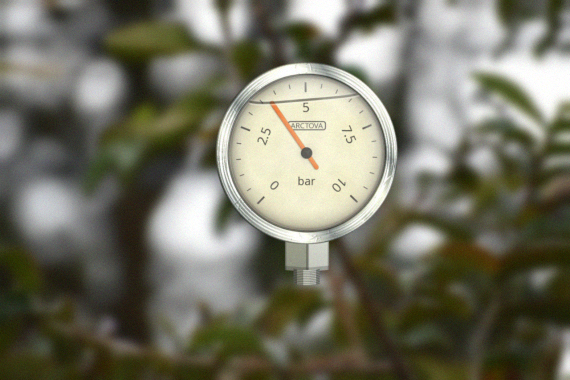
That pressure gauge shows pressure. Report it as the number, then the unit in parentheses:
3.75 (bar)
